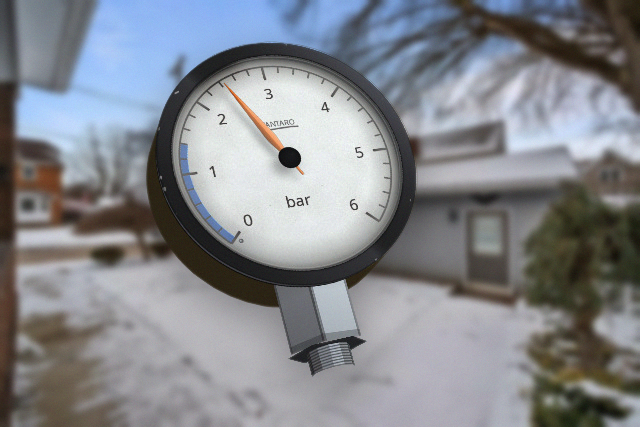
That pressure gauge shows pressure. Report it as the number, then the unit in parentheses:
2.4 (bar)
